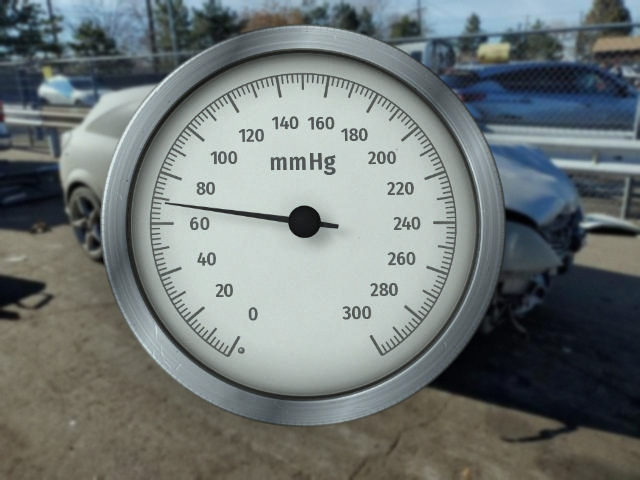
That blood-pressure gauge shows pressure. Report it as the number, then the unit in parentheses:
68 (mmHg)
